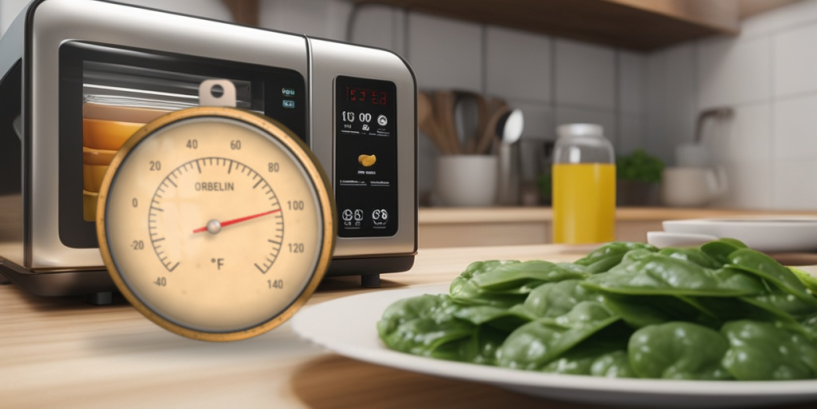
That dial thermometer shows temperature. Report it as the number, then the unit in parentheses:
100 (°F)
